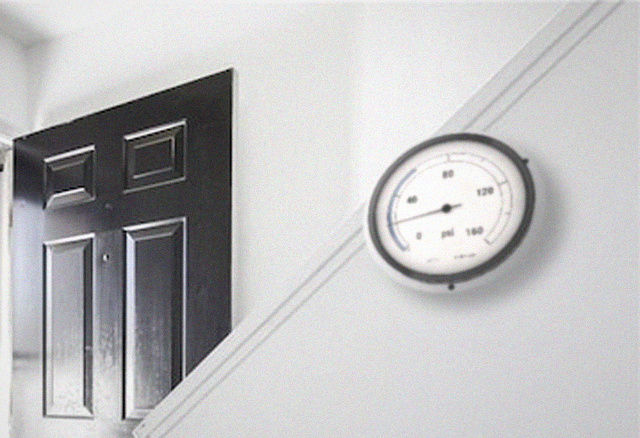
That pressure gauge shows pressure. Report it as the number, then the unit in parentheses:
20 (psi)
